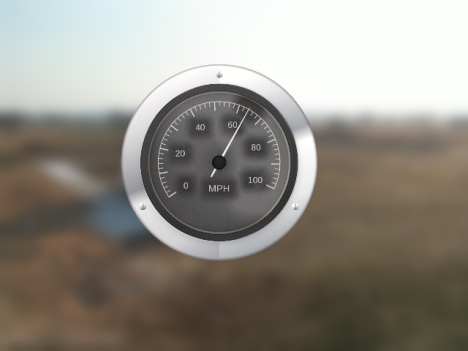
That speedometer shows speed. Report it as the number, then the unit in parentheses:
64 (mph)
